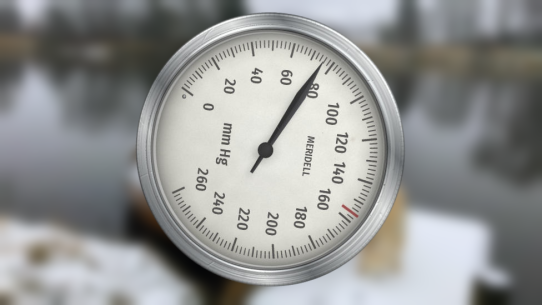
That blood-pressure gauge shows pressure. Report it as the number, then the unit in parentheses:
76 (mmHg)
